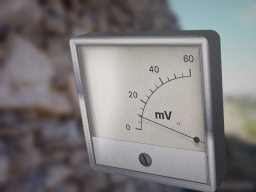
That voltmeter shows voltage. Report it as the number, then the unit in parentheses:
10 (mV)
